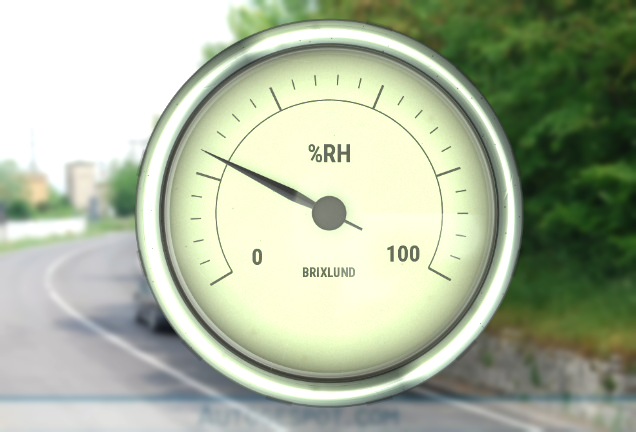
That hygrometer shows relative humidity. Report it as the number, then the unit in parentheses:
24 (%)
